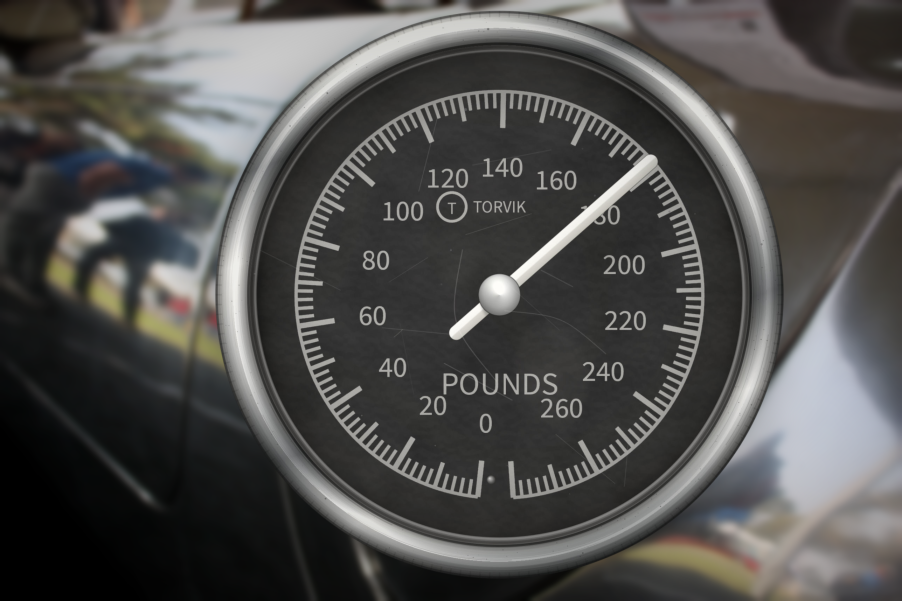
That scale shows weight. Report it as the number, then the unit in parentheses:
178 (lb)
